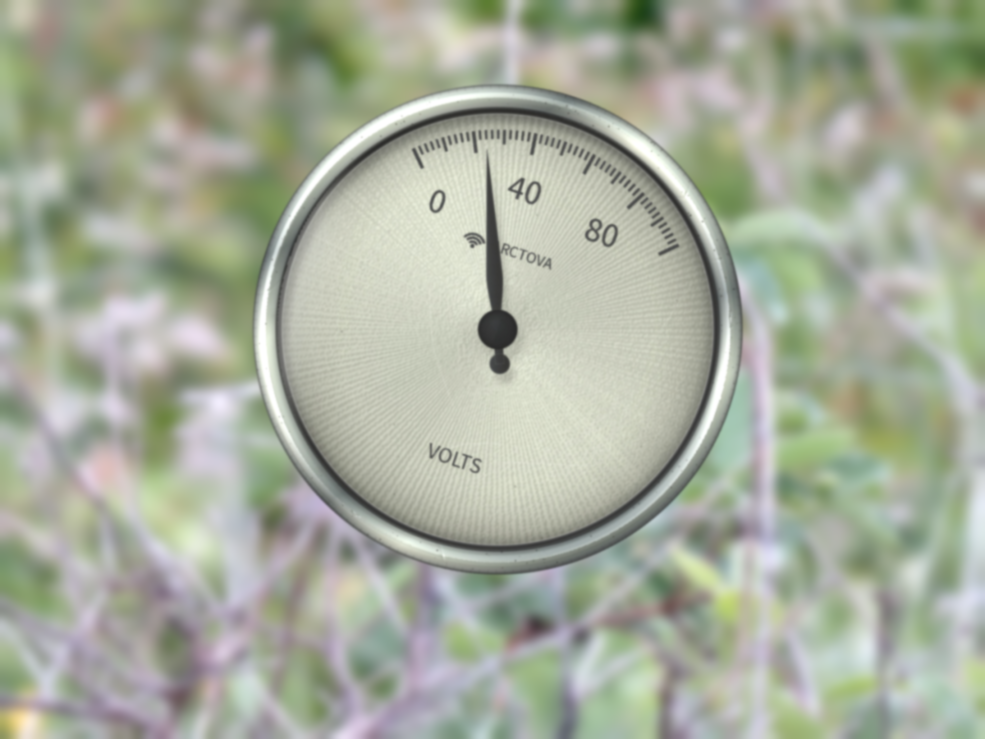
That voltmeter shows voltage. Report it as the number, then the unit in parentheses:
24 (V)
